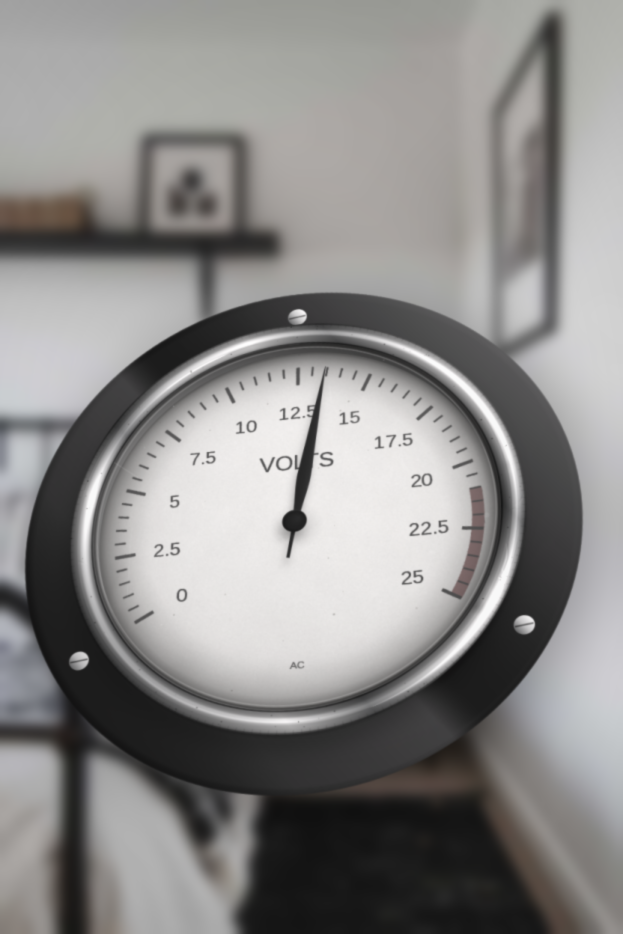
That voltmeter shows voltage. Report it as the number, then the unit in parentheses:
13.5 (V)
